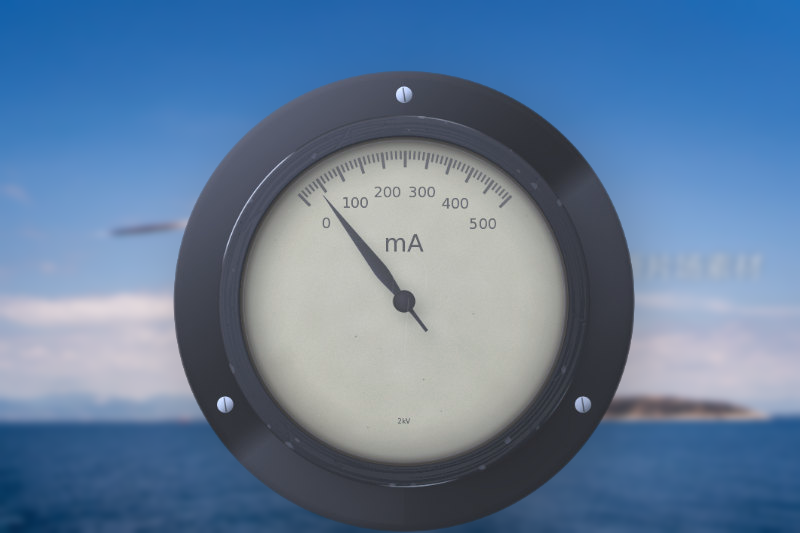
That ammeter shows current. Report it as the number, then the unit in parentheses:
40 (mA)
